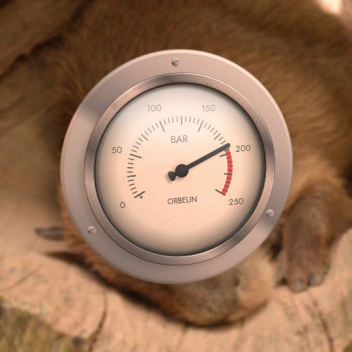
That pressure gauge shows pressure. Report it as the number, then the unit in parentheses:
190 (bar)
